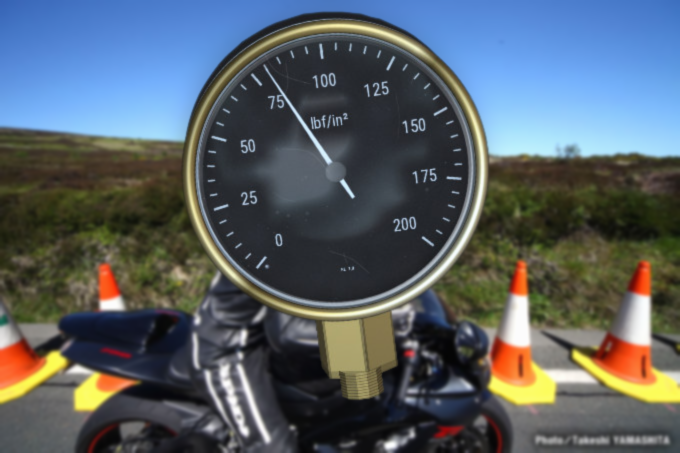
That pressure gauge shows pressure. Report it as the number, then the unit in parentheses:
80 (psi)
